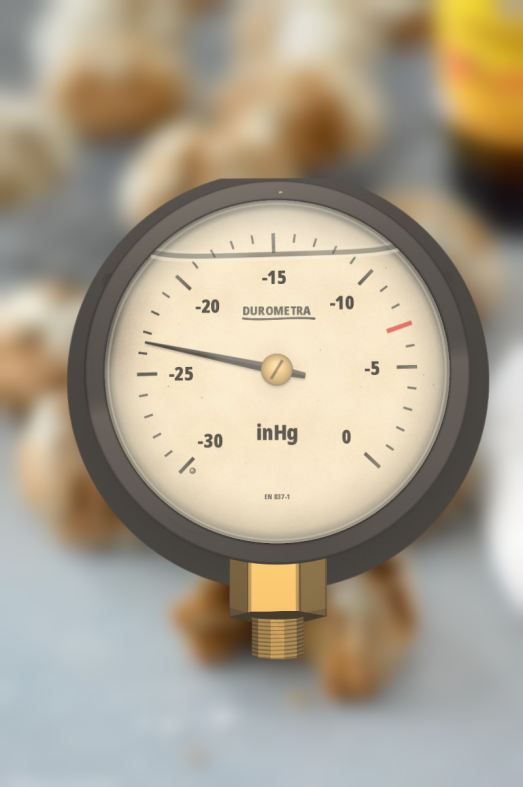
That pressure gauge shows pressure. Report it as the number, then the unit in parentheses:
-23.5 (inHg)
